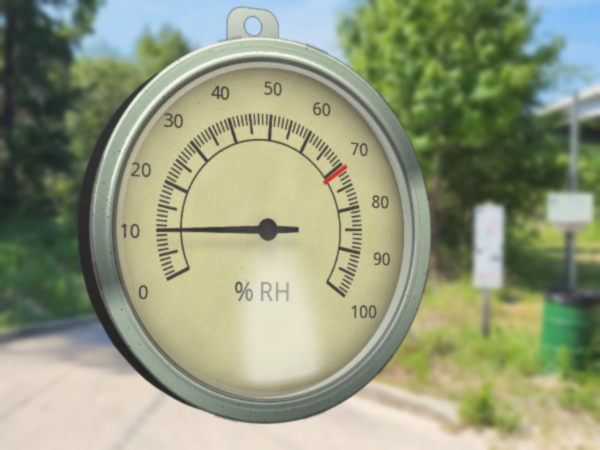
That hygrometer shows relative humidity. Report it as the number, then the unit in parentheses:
10 (%)
